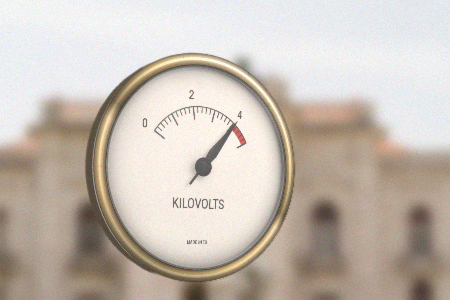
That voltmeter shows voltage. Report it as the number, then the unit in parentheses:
4 (kV)
